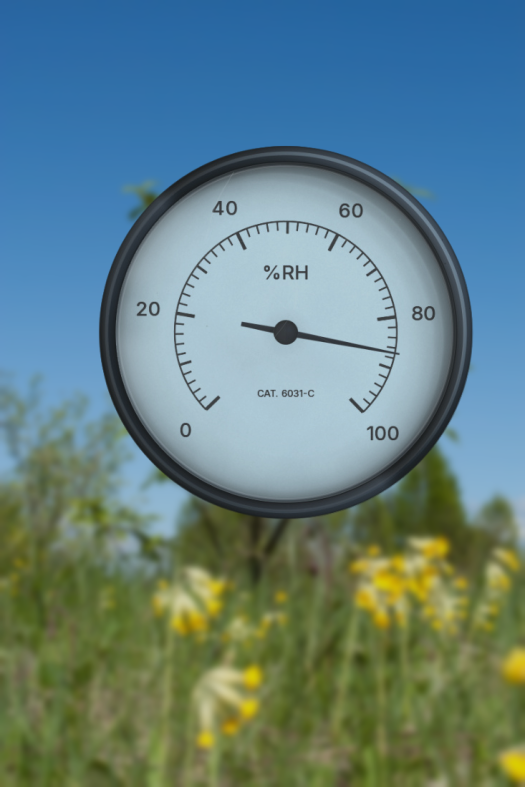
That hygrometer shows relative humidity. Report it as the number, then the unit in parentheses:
87 (%)
